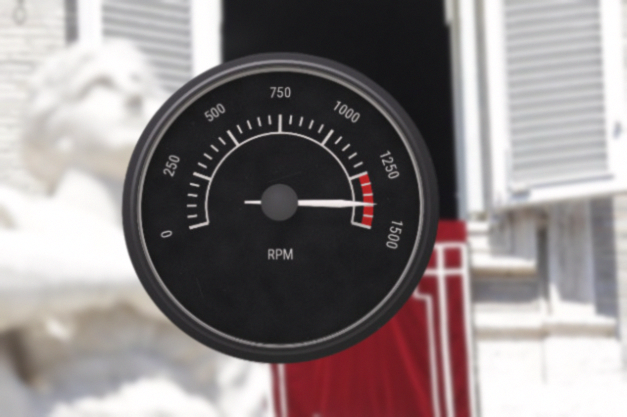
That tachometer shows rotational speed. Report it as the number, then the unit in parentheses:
1400 (rpm)
